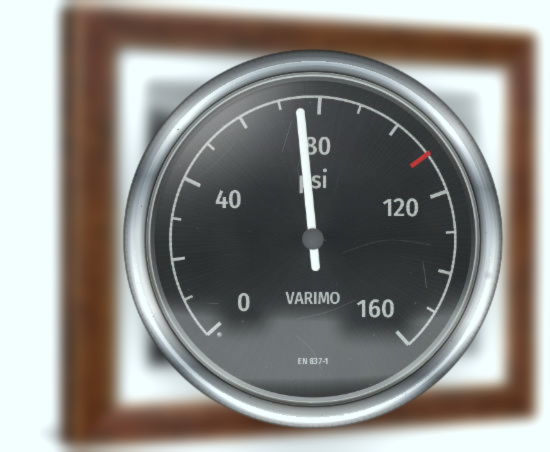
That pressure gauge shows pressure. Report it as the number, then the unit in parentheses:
75 (psi)
